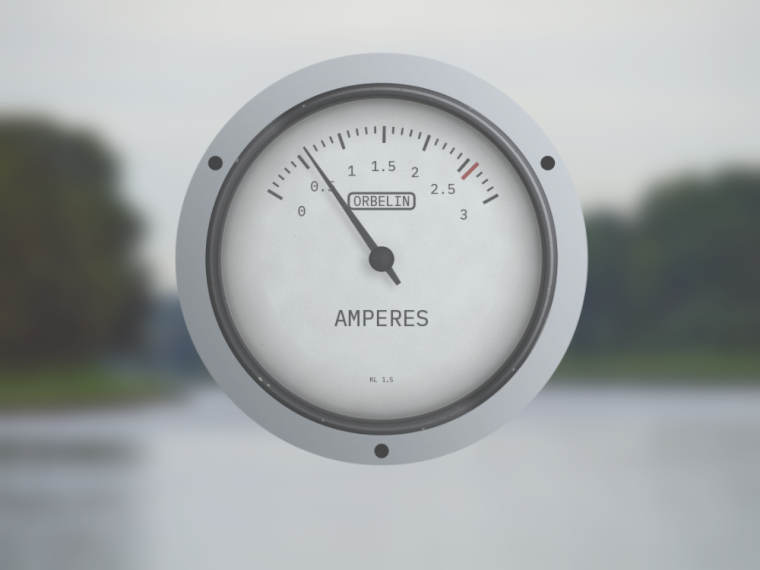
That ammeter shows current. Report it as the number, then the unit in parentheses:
0.6 (A)
